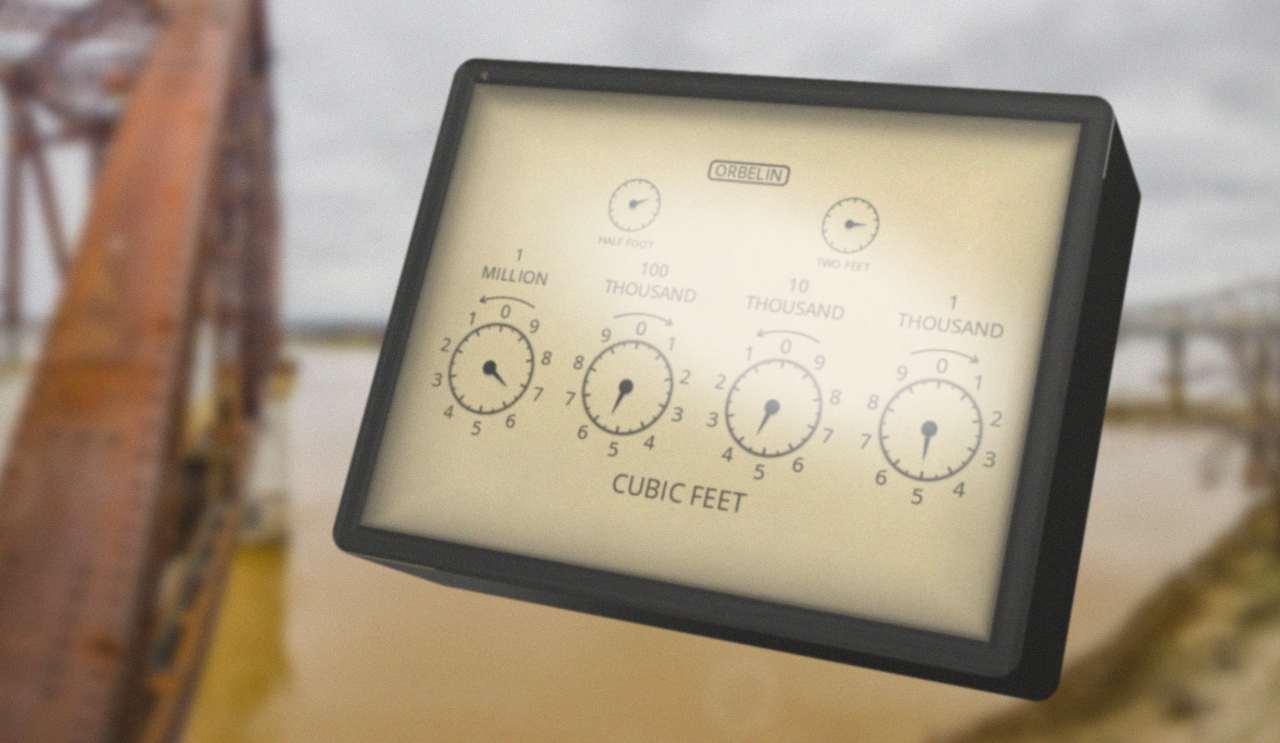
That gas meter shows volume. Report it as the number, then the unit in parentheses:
654500 (ft³)
